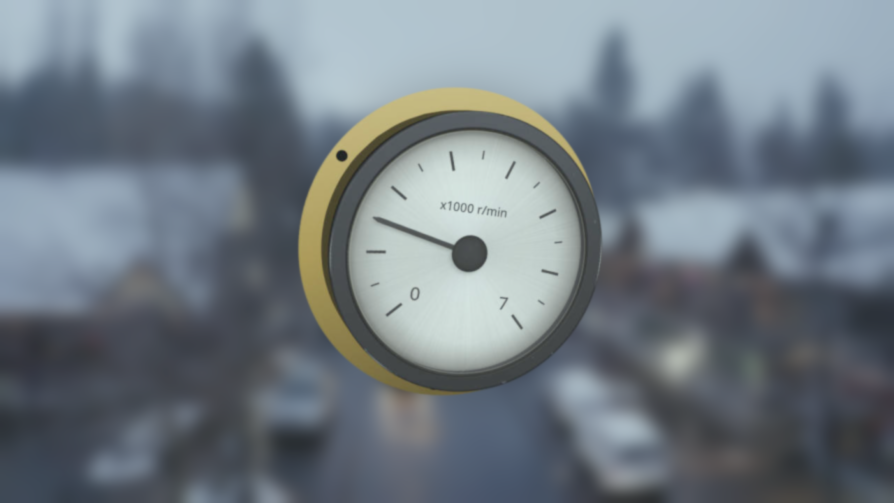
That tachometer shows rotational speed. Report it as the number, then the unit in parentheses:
1500 (rpm)
